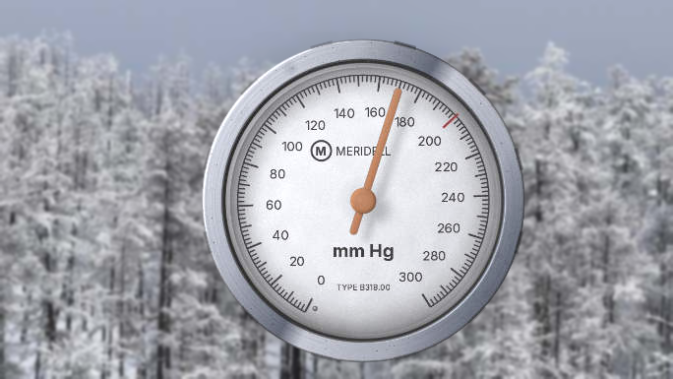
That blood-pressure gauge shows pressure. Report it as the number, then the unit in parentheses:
170 (mmHg)
